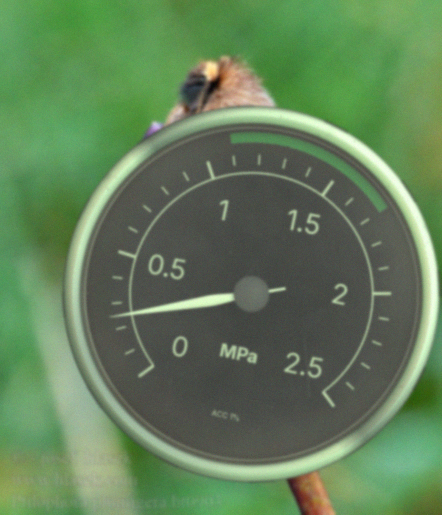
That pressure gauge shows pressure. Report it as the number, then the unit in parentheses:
0.25 (MPa)
